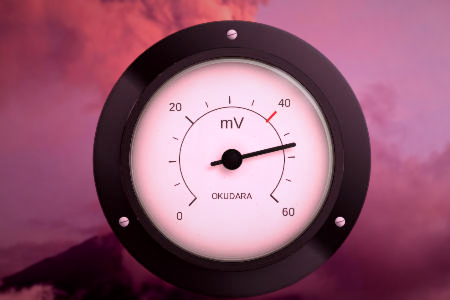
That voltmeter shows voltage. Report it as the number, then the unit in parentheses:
47.5 (mV)
